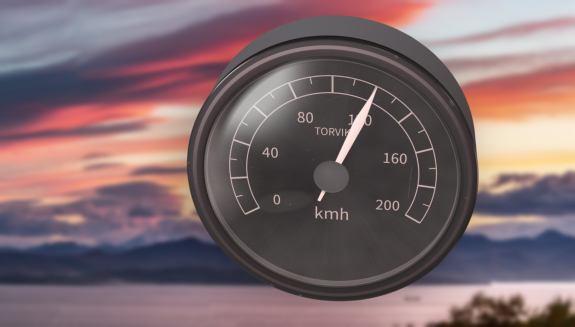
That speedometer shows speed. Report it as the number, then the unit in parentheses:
120 (km/h)
